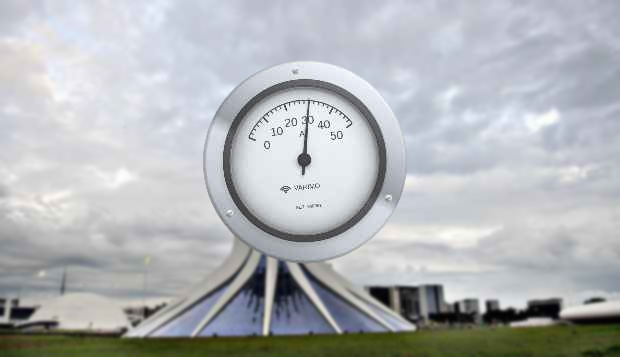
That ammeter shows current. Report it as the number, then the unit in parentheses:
30 (A)
